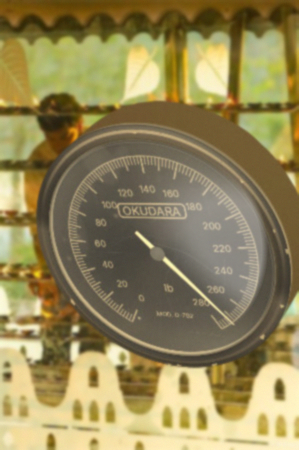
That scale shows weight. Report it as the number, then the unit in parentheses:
270 (lb)
